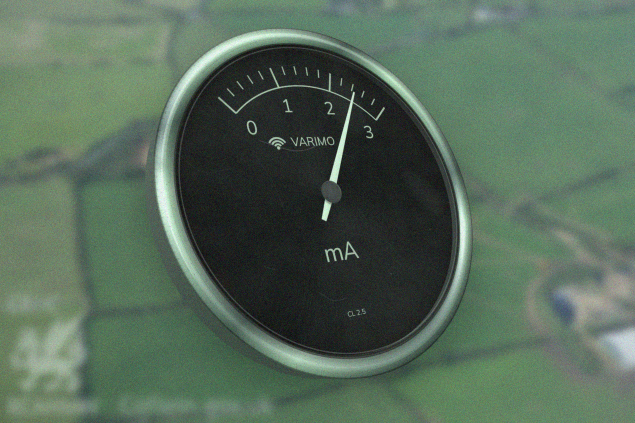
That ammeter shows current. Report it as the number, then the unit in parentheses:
2.4 (mA)
